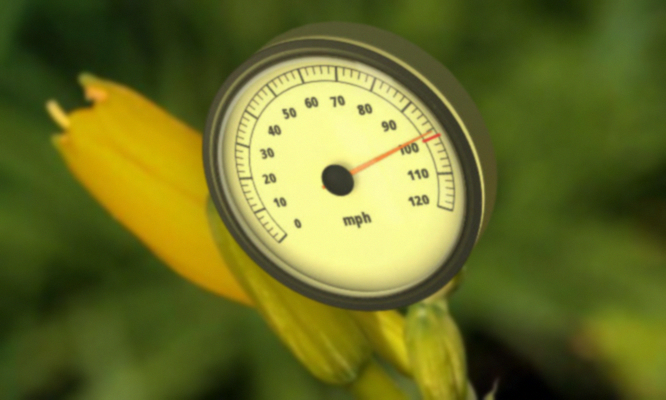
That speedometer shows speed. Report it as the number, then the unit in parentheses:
98 (mph)
